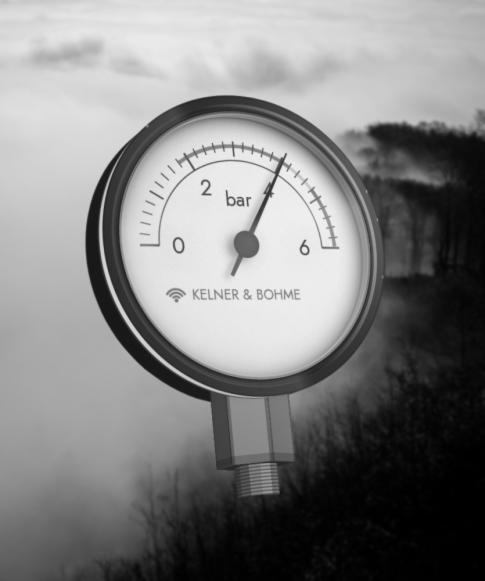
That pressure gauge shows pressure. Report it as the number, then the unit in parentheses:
4 (bar)
